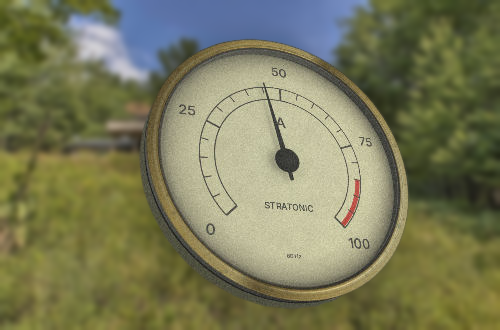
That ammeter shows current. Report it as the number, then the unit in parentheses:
45 (A)
